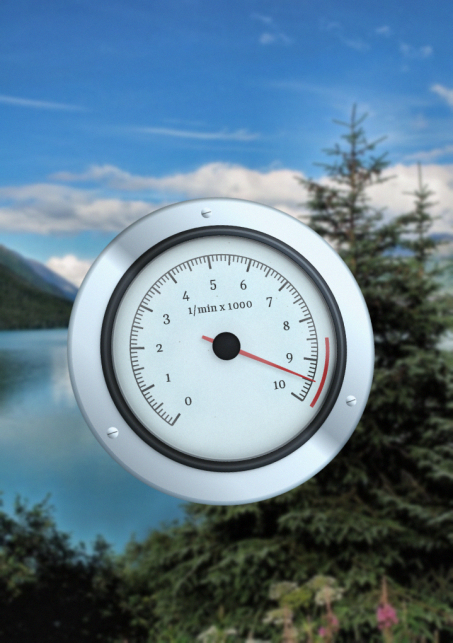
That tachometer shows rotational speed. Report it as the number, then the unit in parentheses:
9500 (rpm)
